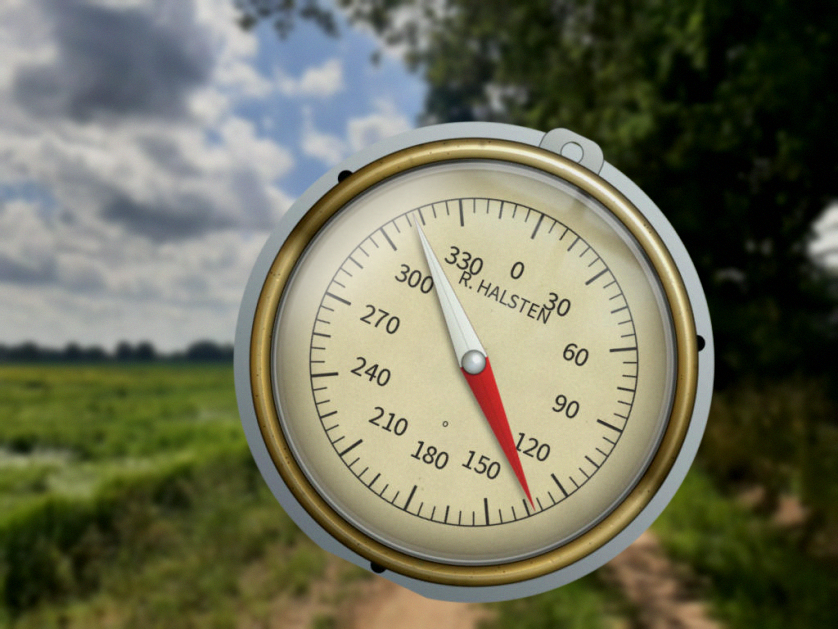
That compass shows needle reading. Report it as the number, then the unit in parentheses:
132.5 (°)
